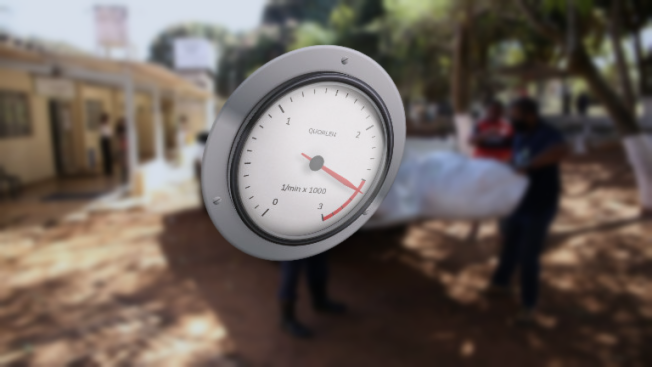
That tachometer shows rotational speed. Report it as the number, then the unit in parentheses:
2600 (rpm)
